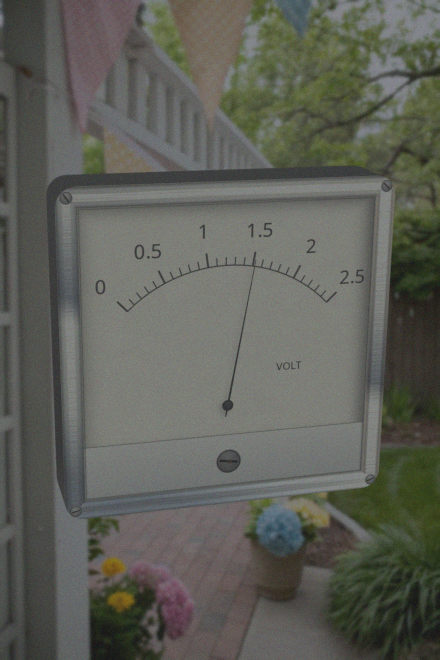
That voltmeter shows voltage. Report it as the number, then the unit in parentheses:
1.5 (V)
